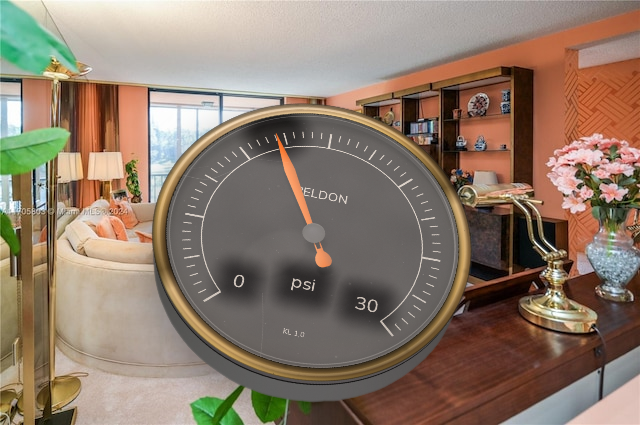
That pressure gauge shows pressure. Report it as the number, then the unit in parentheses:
12 (psi)
